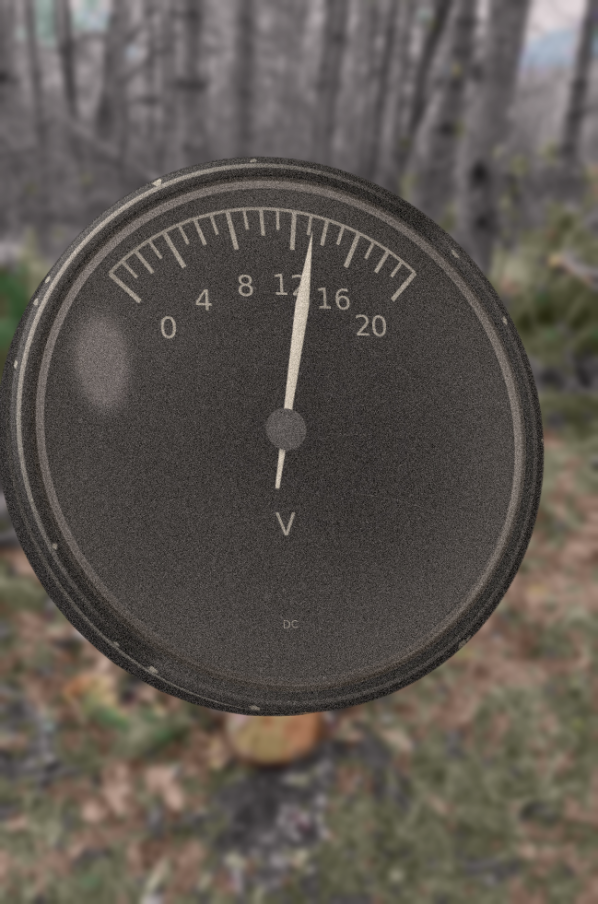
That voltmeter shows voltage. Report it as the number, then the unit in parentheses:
13 (V)
